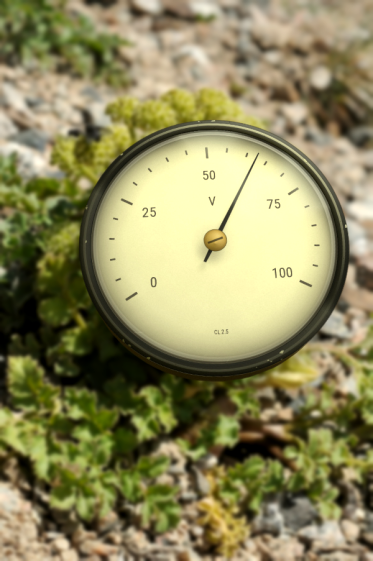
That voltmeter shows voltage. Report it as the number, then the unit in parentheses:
62.5 (V)
